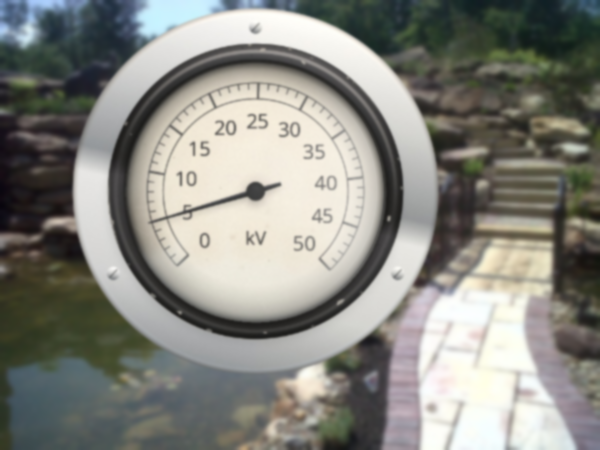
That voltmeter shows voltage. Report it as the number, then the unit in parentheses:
5 (kV)
